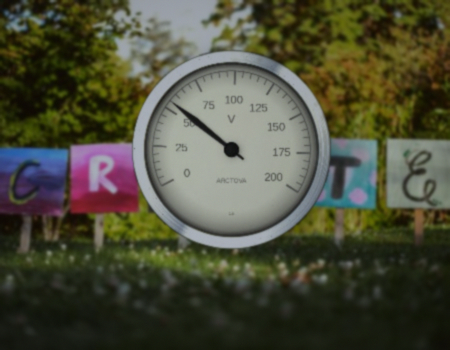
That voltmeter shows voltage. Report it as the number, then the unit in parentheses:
55 (V)
